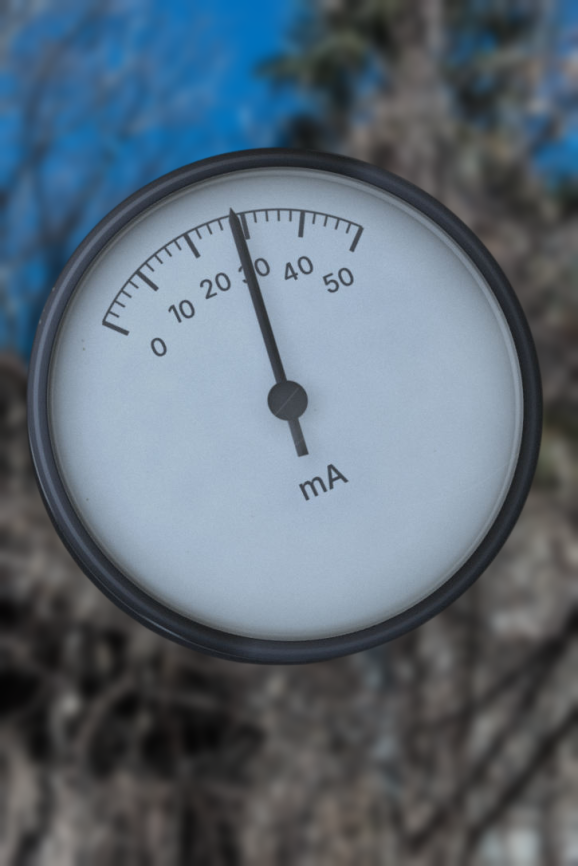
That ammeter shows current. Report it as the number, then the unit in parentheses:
28 (mA)
